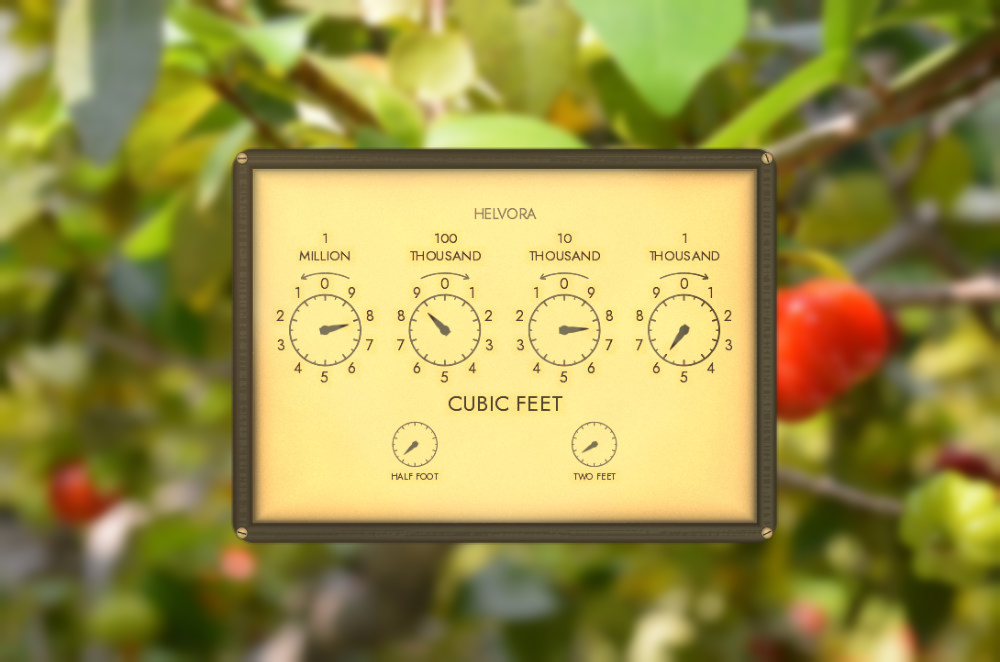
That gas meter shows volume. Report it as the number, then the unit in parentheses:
787600 (ft³)
